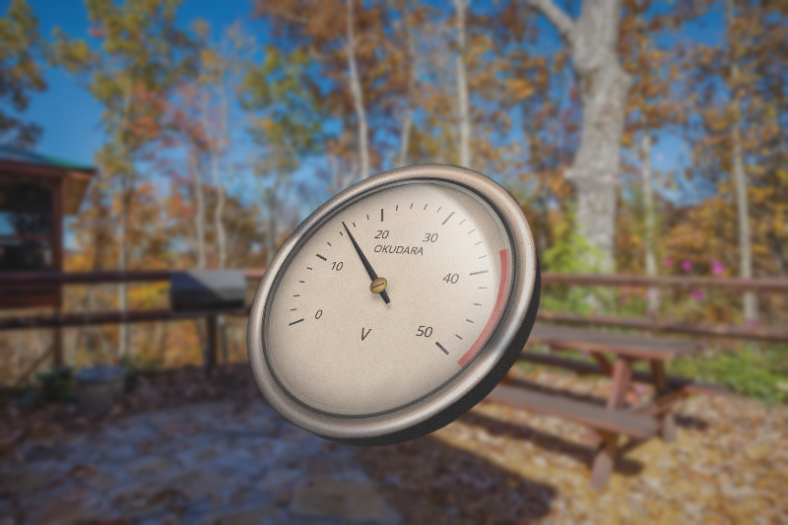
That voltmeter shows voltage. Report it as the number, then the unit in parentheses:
15 (V)
